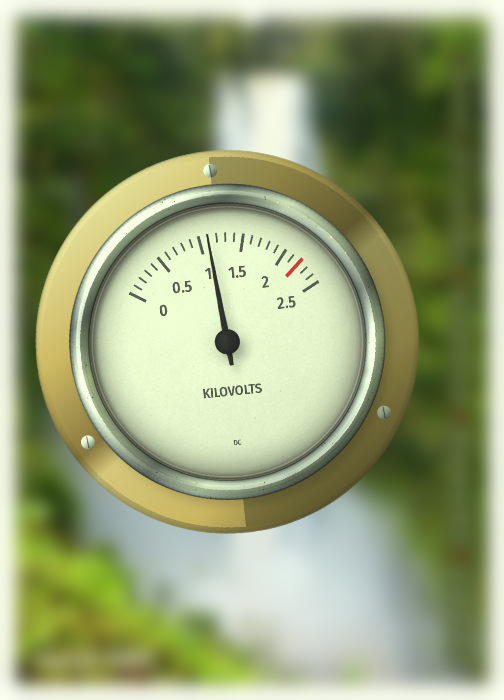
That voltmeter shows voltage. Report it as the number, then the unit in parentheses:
1.1 (kV)
